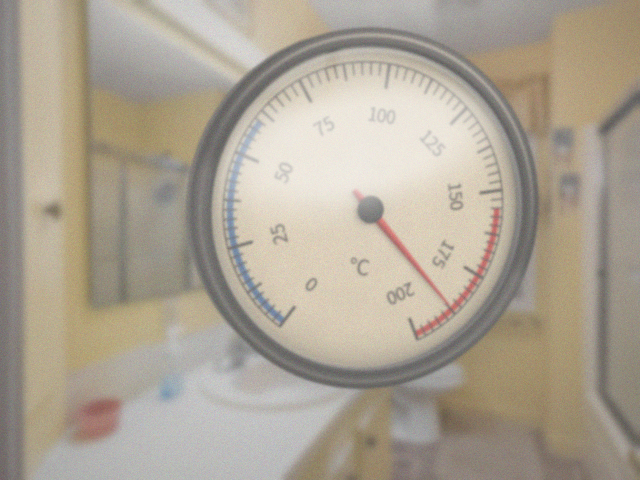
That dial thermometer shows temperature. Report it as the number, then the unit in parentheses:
187.5 (°C)
